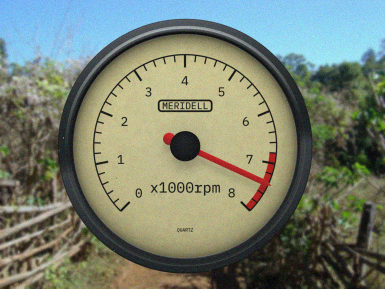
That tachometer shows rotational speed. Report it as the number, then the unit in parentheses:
7400 (rpm)
